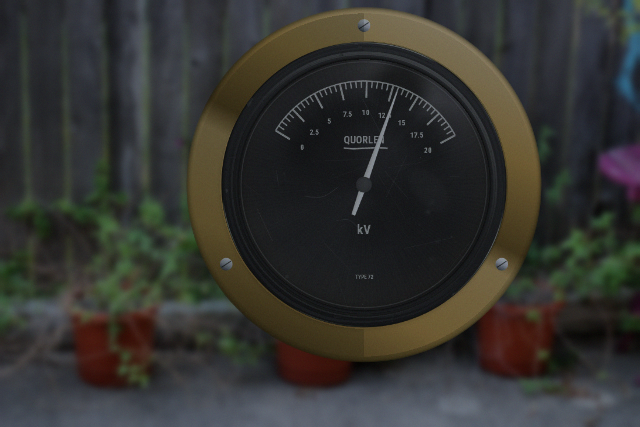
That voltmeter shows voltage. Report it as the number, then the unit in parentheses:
13 (kV)
